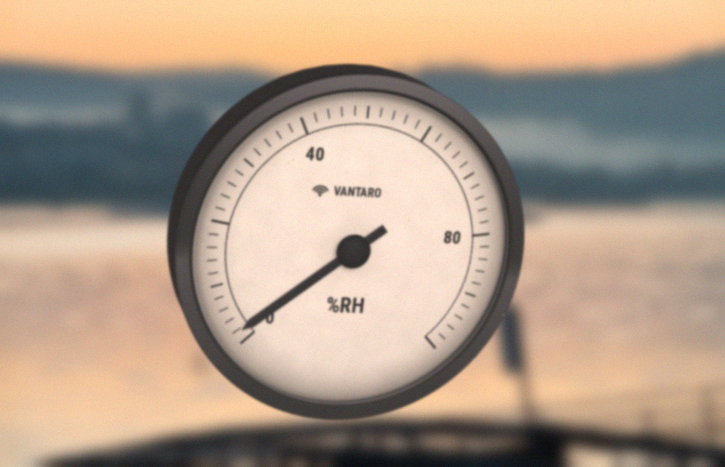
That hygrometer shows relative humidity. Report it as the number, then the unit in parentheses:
2 (%)
